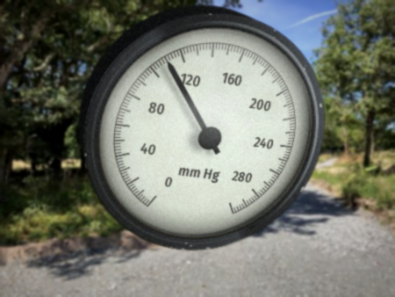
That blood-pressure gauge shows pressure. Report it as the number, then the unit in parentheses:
110 (mmHg)
